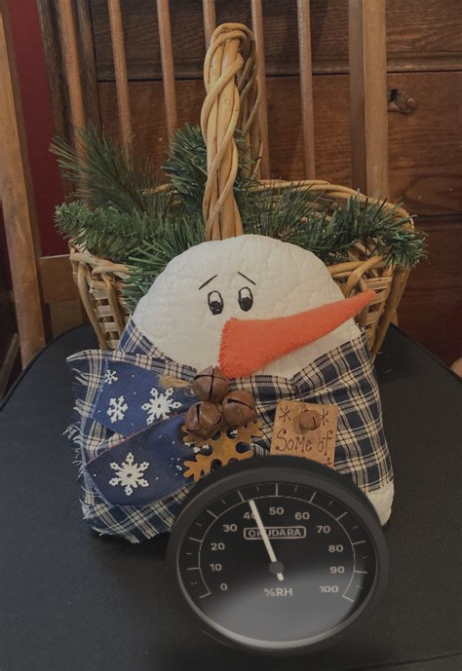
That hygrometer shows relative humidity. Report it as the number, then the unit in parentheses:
42.5 (%)
